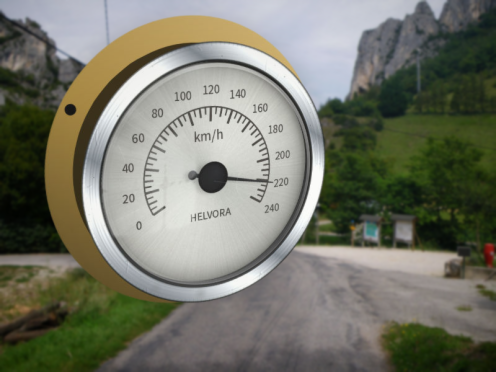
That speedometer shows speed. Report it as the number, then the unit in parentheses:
220 (km/h)
